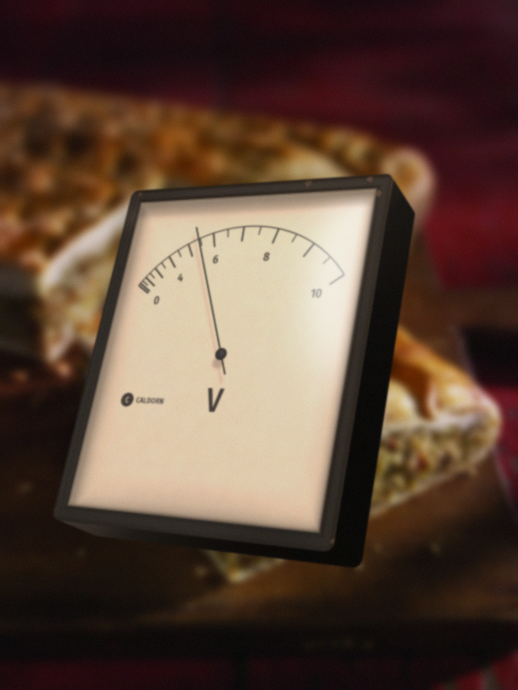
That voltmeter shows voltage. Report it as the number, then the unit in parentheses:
5.5 (V)
